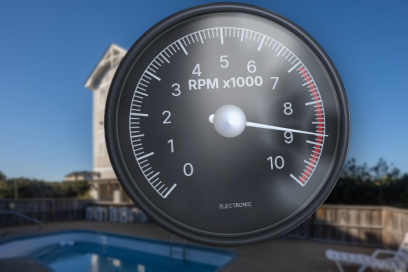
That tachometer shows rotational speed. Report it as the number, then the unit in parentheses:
8800 (rpm)
